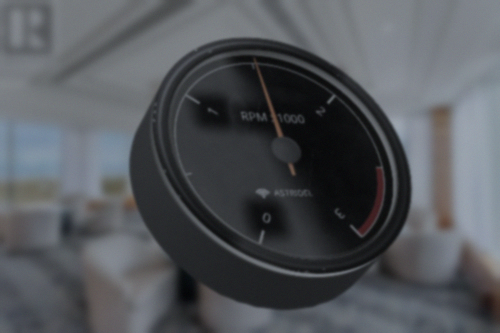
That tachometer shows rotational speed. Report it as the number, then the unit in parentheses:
1500 (rpm)
